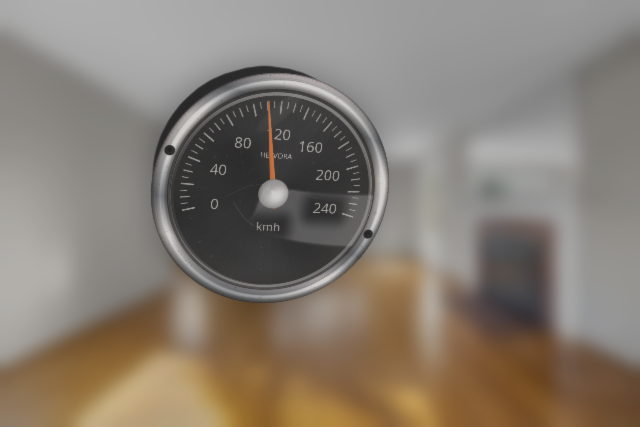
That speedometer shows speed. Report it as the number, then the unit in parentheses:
110 (km/h)
